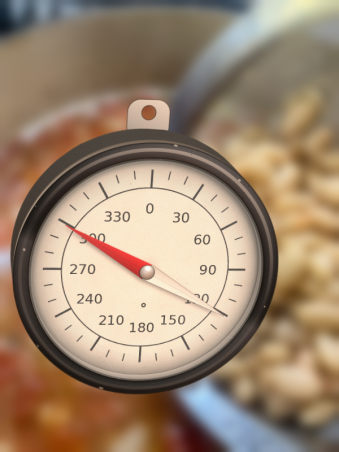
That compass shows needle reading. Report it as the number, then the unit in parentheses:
300 (°)
